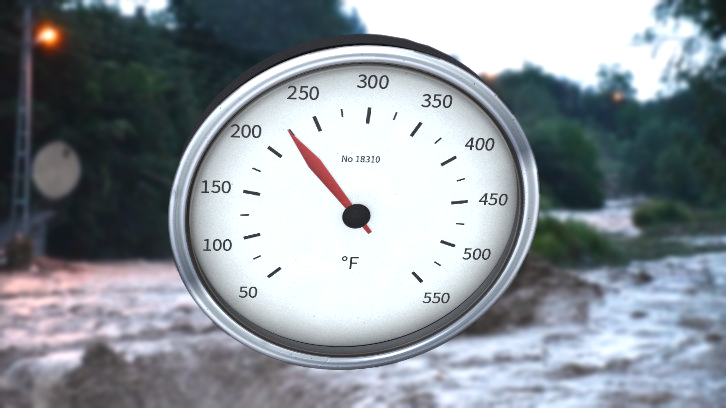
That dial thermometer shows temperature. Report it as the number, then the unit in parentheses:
225 (°F)
